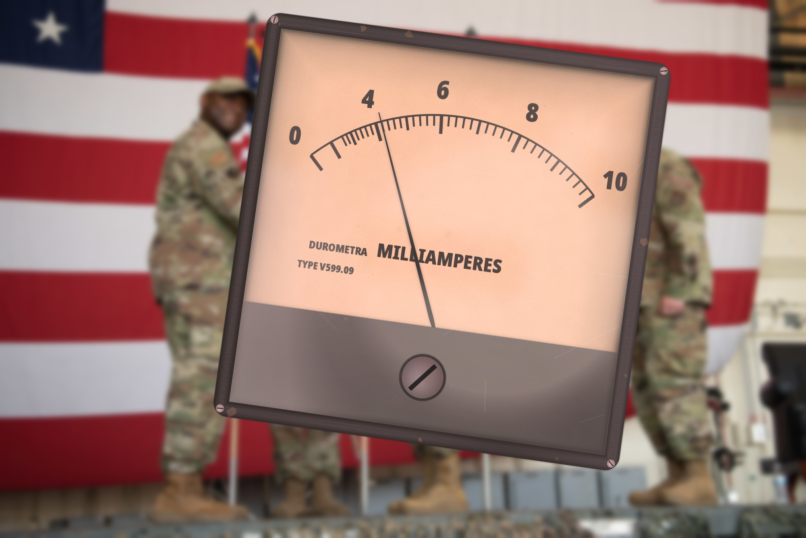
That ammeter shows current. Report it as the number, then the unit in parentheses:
4.2 (mA)
